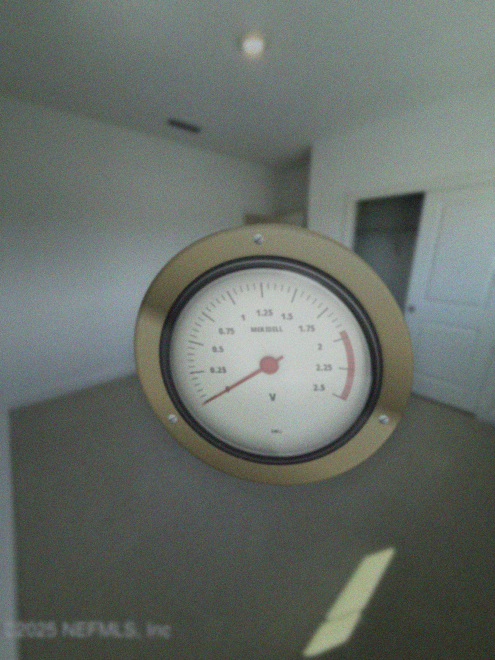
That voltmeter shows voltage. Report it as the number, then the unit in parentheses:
0 (V)
